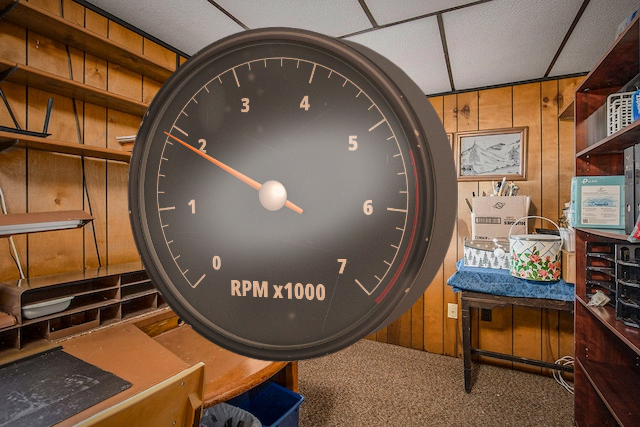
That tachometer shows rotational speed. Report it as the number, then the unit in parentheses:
1900 (rpm)
